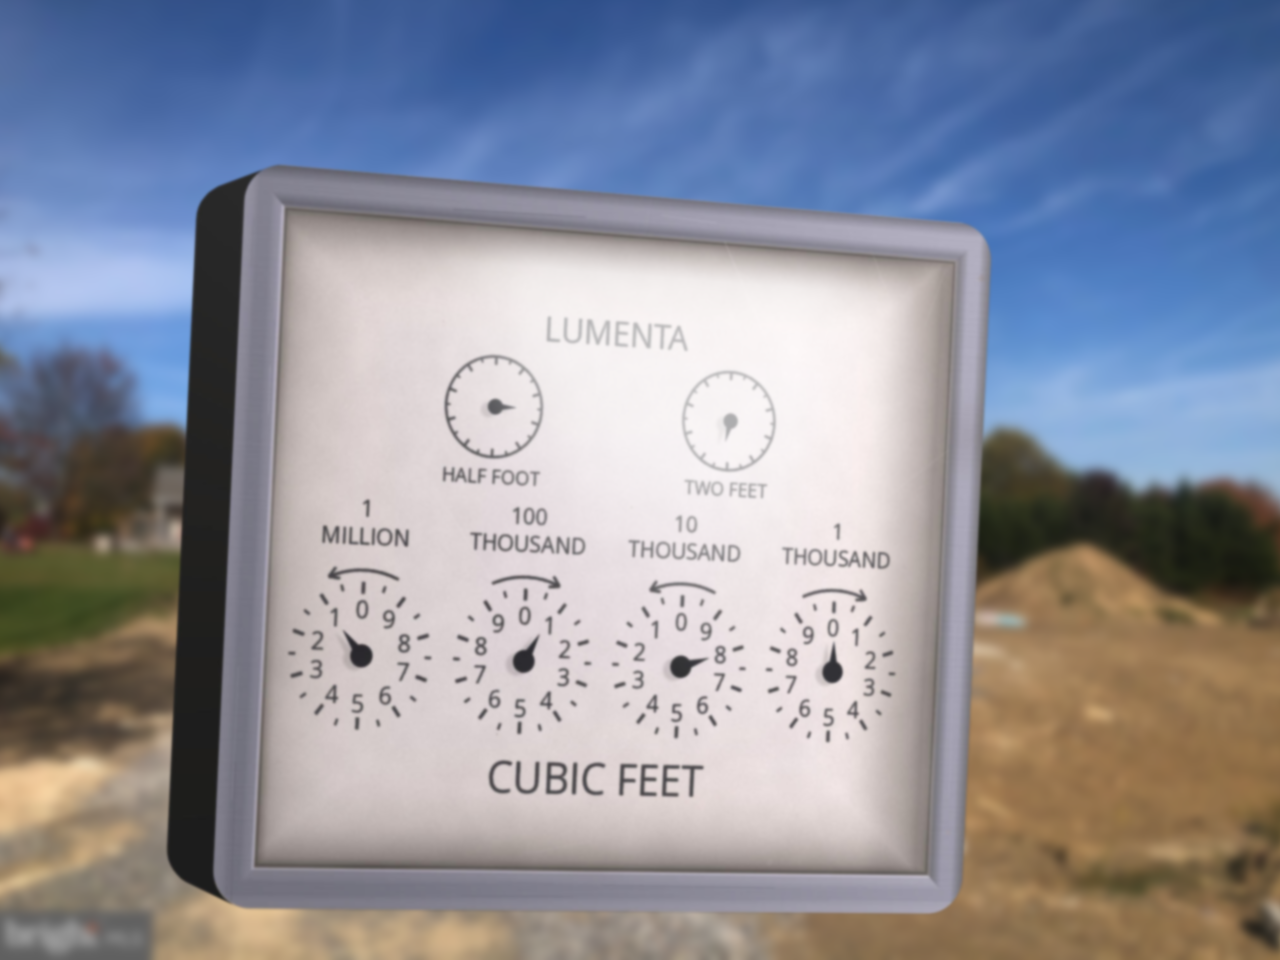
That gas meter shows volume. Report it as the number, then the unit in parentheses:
108000 (ft³)
